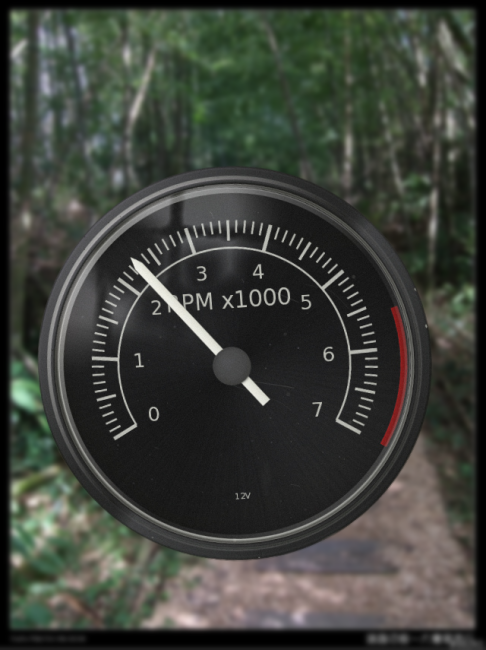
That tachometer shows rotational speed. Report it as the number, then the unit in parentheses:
2300 (rpm)
